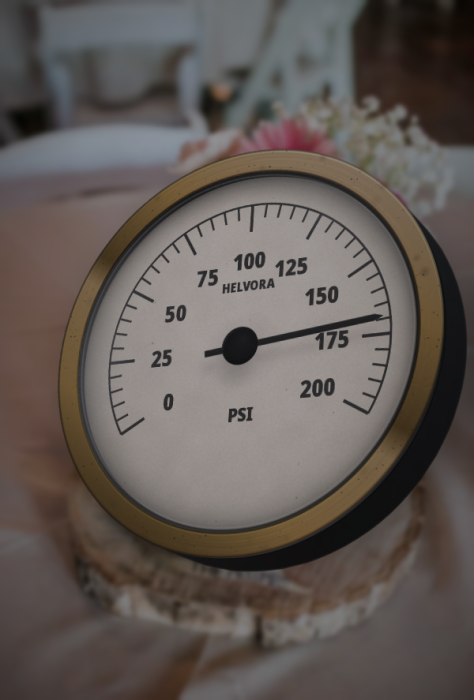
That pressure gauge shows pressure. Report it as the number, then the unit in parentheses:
170 (psi)
